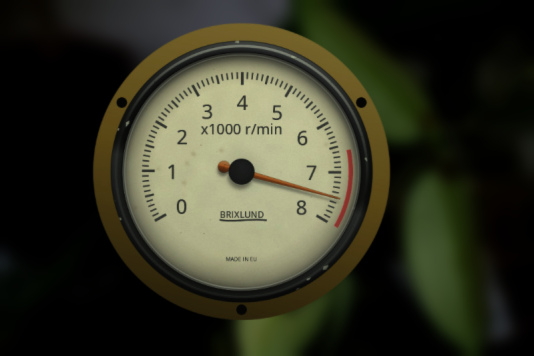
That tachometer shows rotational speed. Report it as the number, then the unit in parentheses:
7500 (rpm)
